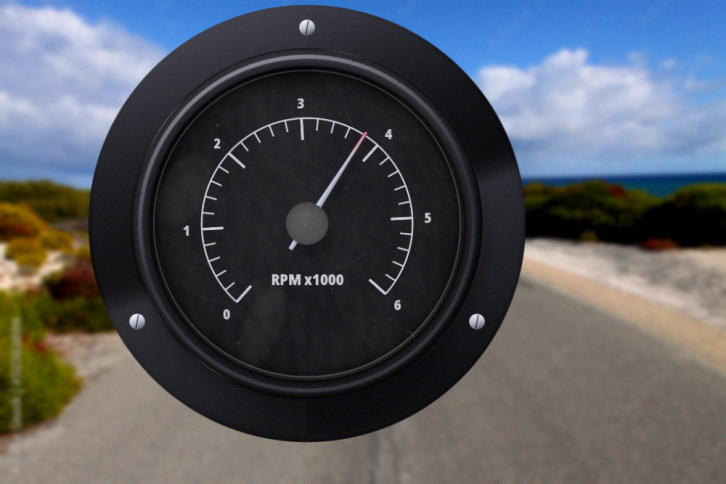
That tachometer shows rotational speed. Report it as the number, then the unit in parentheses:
3800 (rpm)
